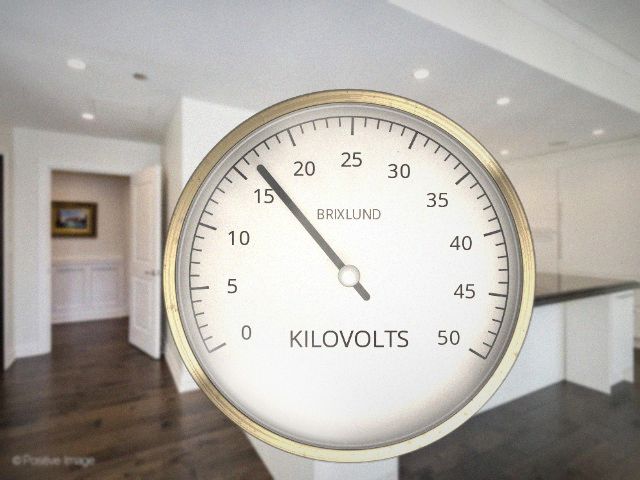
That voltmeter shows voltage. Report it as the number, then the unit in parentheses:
16.5 (kV)
